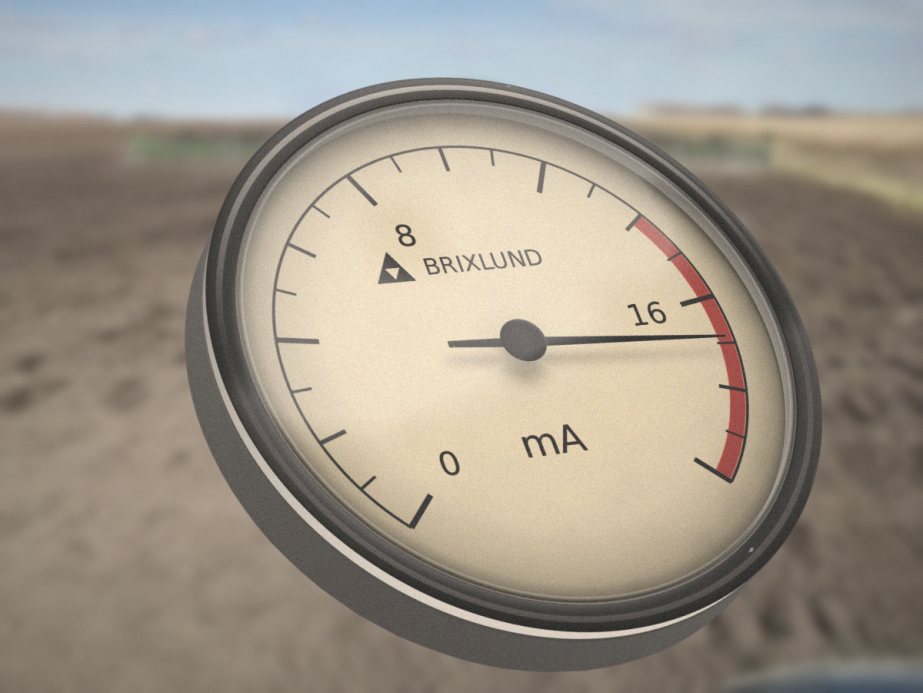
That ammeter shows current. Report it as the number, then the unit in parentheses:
17 (mA)
